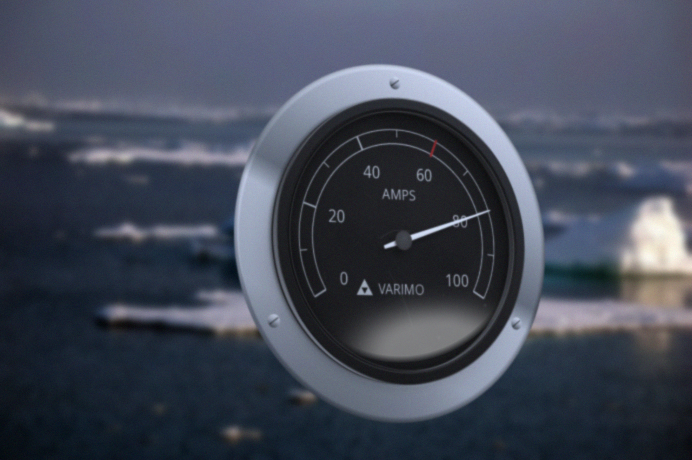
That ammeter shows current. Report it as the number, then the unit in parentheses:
80 (A)
